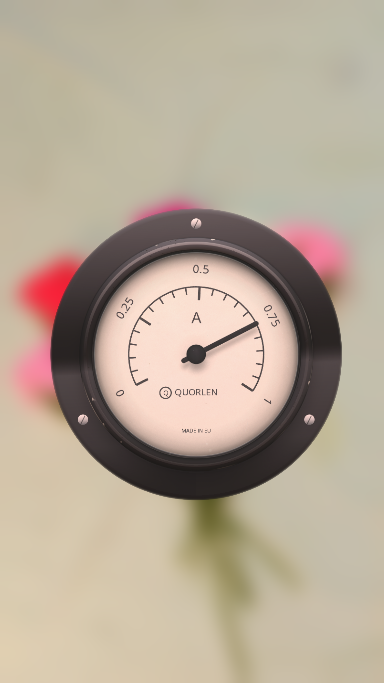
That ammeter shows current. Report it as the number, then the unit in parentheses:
0.75 (A)
